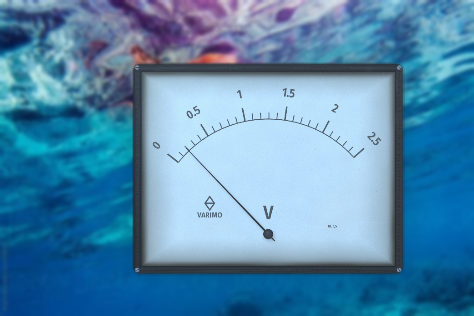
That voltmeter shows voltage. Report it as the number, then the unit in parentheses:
0.2 (V)
